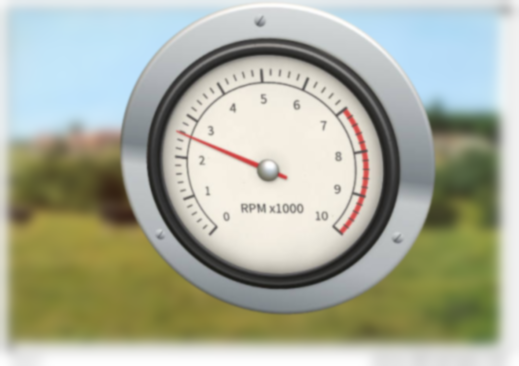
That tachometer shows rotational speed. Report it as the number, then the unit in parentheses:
2600 (rpm)
